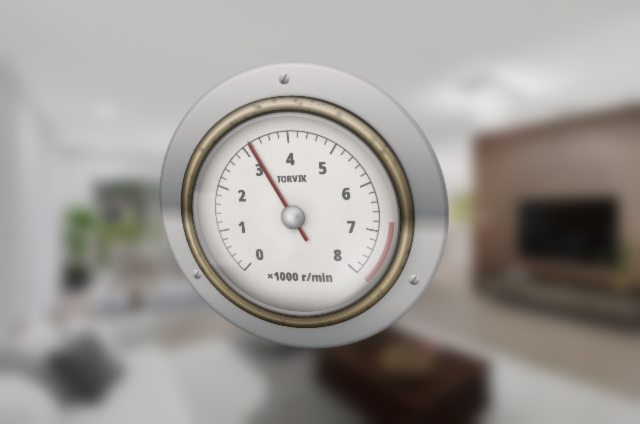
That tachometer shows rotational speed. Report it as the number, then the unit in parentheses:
3200 (rpm)
